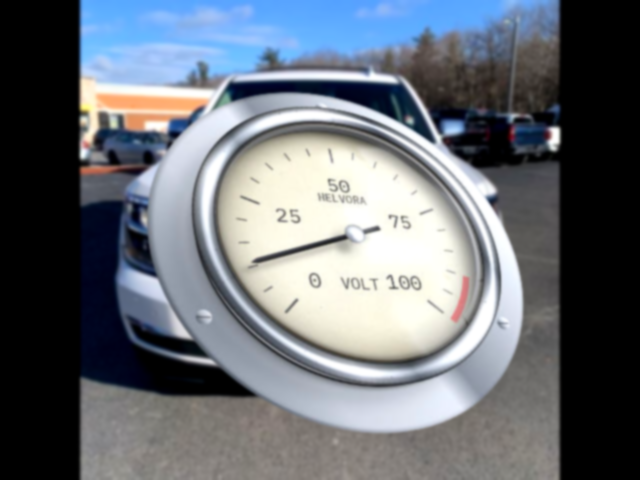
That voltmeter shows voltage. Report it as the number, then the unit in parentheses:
10 (V)
